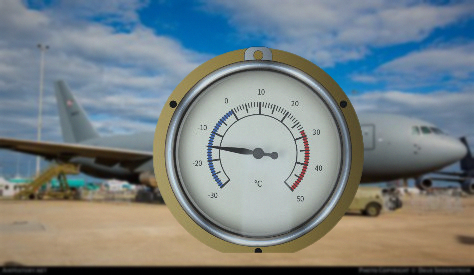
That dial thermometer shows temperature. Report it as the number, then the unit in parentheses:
-15 (°C)
